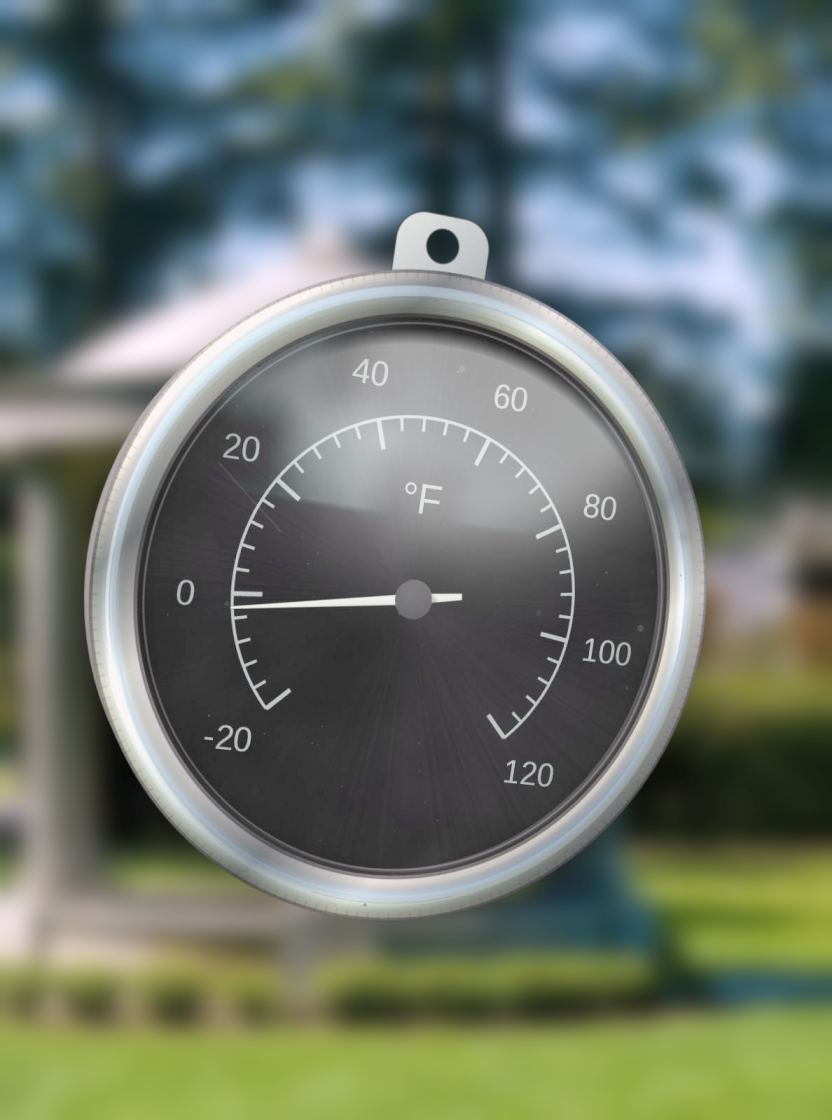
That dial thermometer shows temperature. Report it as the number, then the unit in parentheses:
-2 (°F)
